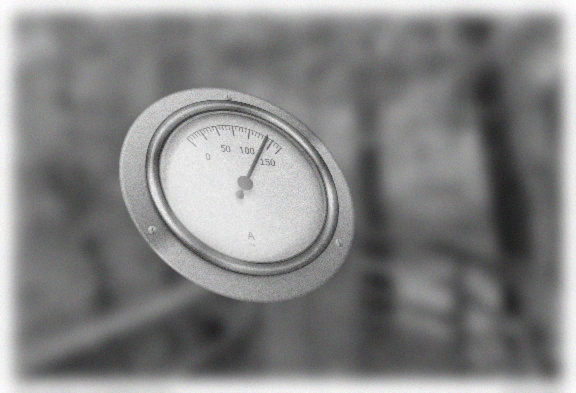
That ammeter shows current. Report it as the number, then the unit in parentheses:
125 (A)
